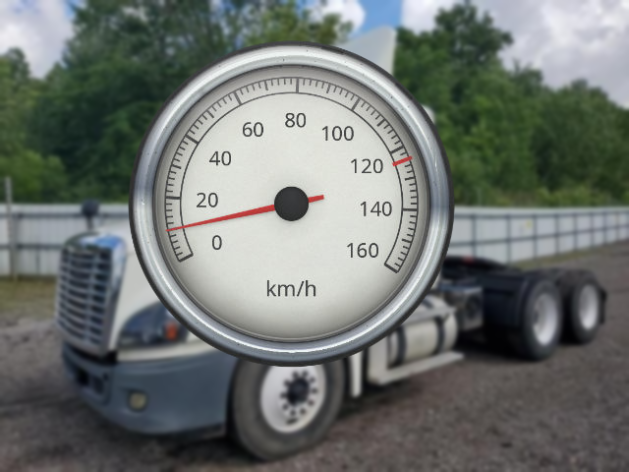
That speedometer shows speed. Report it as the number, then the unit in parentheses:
10 (km/h)
